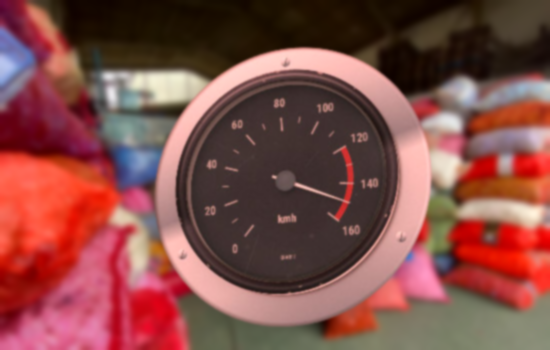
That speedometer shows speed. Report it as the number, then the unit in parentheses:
150 (km/h)
